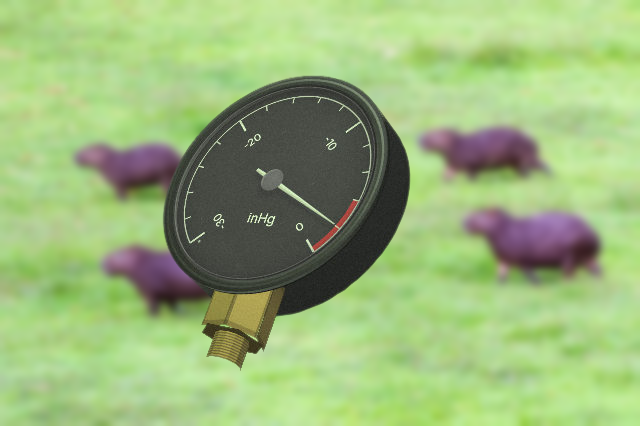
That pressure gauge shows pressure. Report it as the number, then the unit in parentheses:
-2 (inHg)
